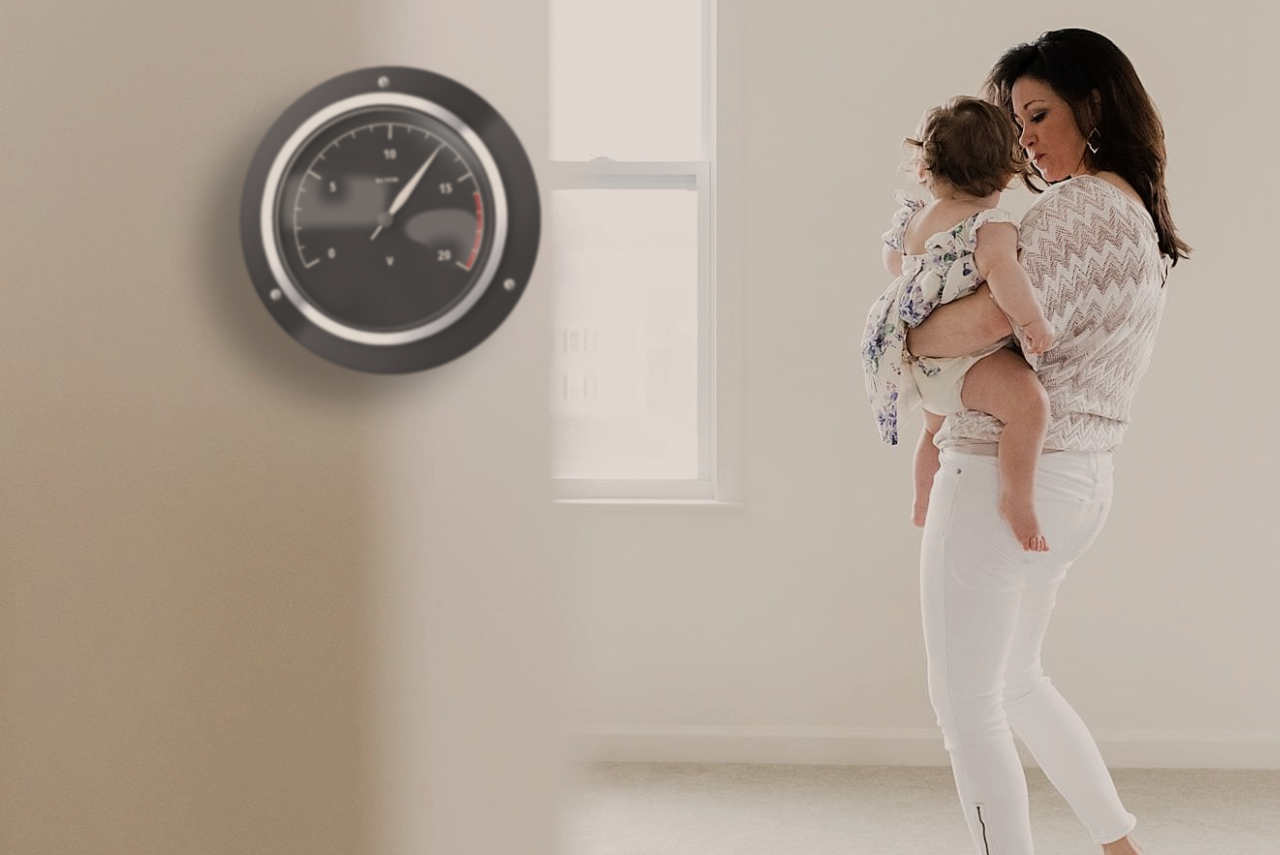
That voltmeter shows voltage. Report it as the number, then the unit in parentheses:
13 (V)
